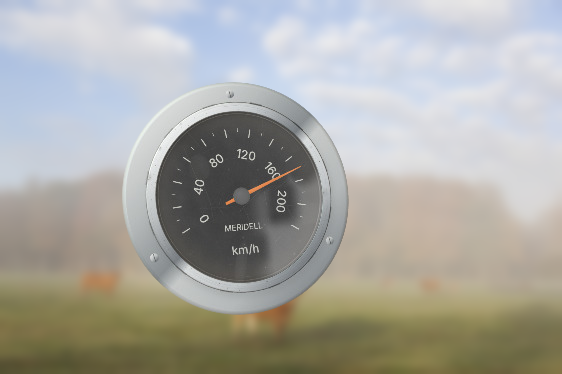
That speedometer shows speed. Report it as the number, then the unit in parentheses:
170 (km/h)
